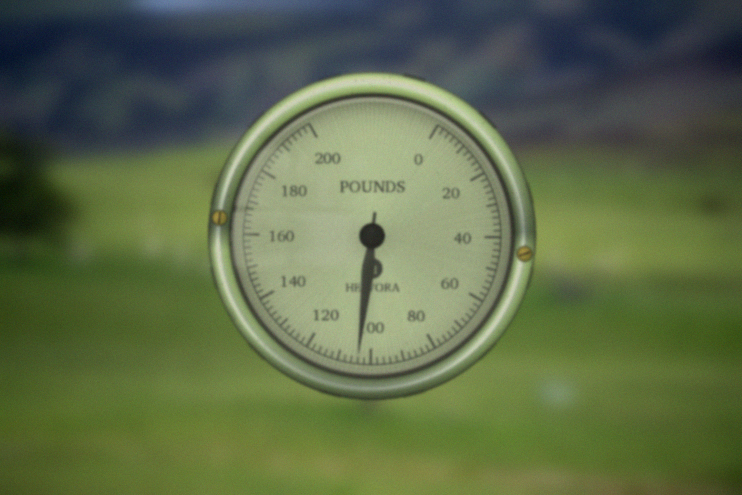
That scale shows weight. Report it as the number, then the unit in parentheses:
104 (lb)
